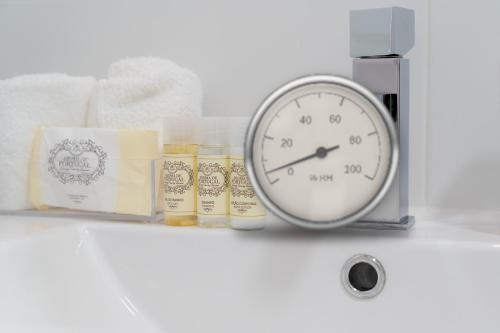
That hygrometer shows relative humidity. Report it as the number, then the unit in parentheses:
5 (%)
